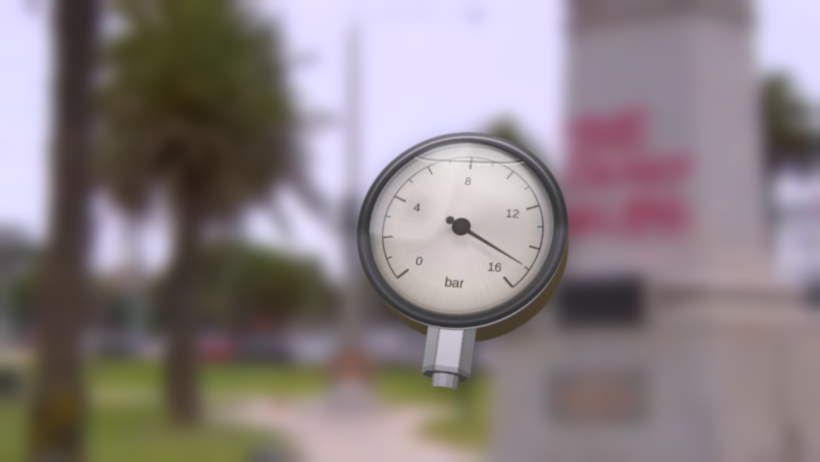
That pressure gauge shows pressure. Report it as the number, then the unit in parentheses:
15 (bar)
